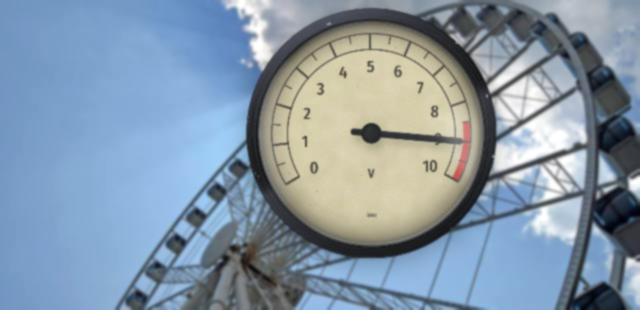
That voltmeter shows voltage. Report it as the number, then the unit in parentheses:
9 (V)
